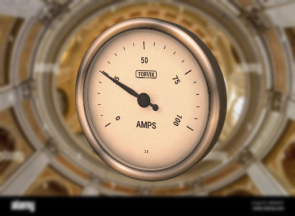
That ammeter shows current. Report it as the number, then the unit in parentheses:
25 (A)
